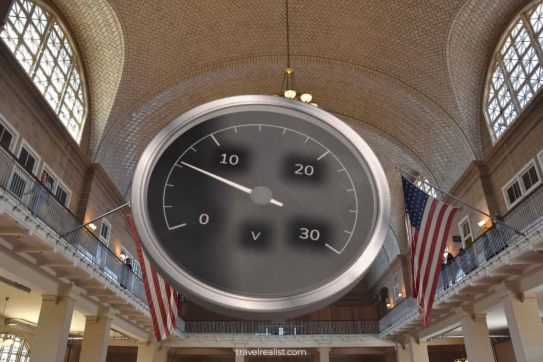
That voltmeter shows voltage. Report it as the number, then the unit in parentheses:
6 (V)
